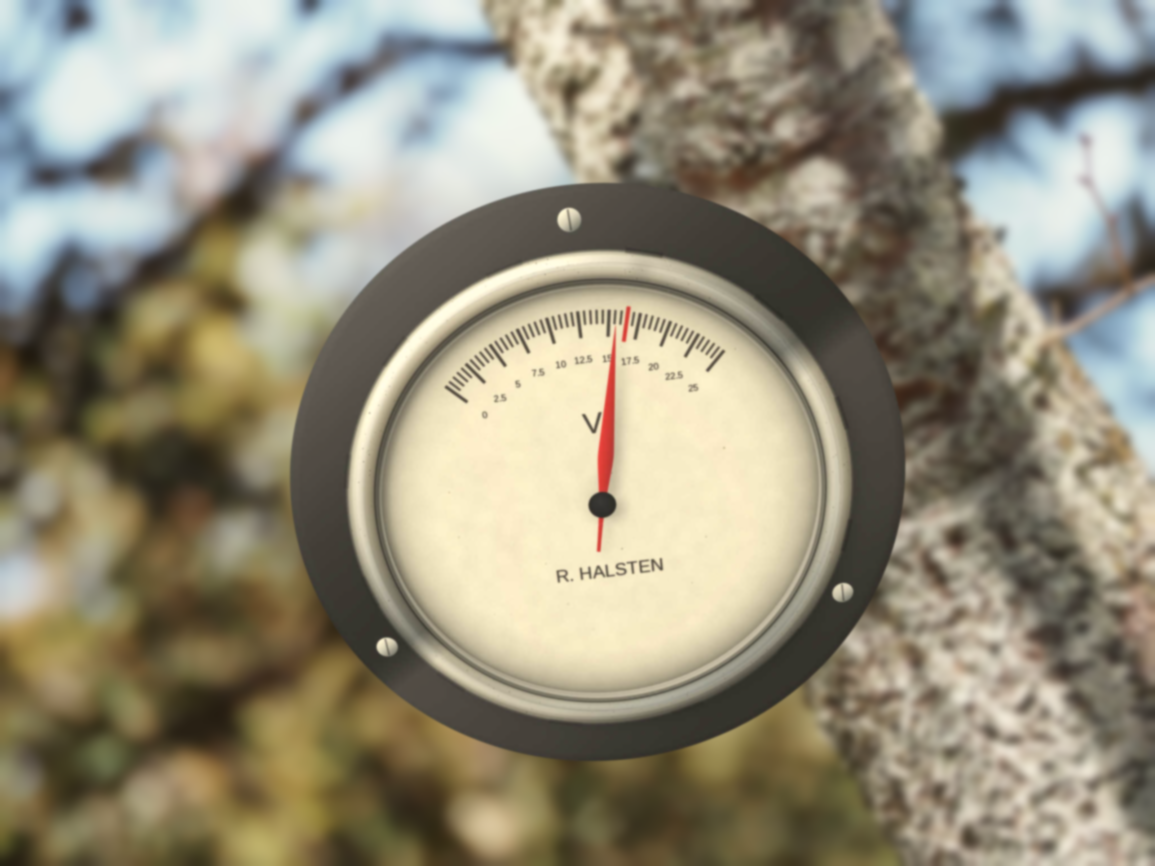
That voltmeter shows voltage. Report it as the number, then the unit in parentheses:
15.5 (V)
